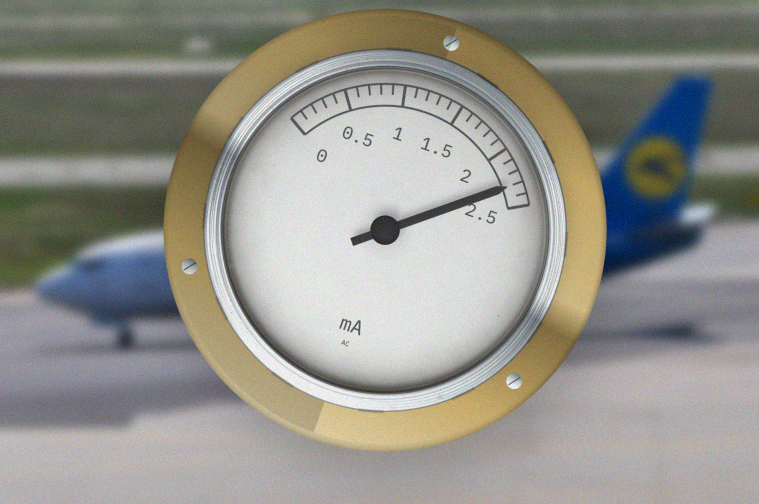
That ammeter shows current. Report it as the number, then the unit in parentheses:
2.3 (mA)
